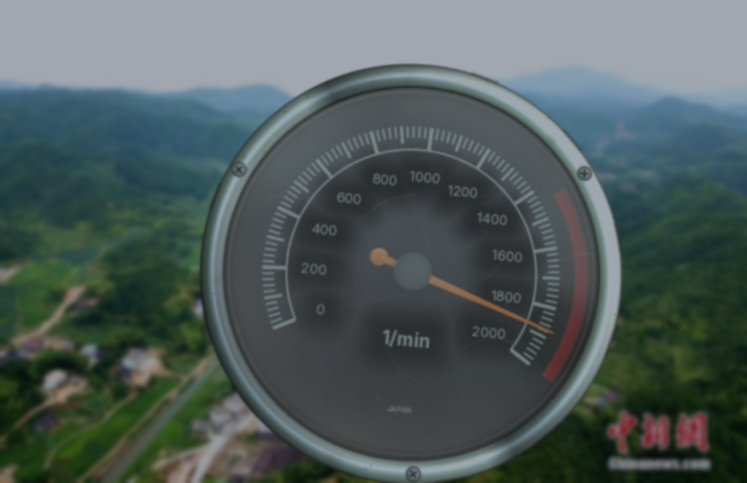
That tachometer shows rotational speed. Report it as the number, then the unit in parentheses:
1880 (rpm)
